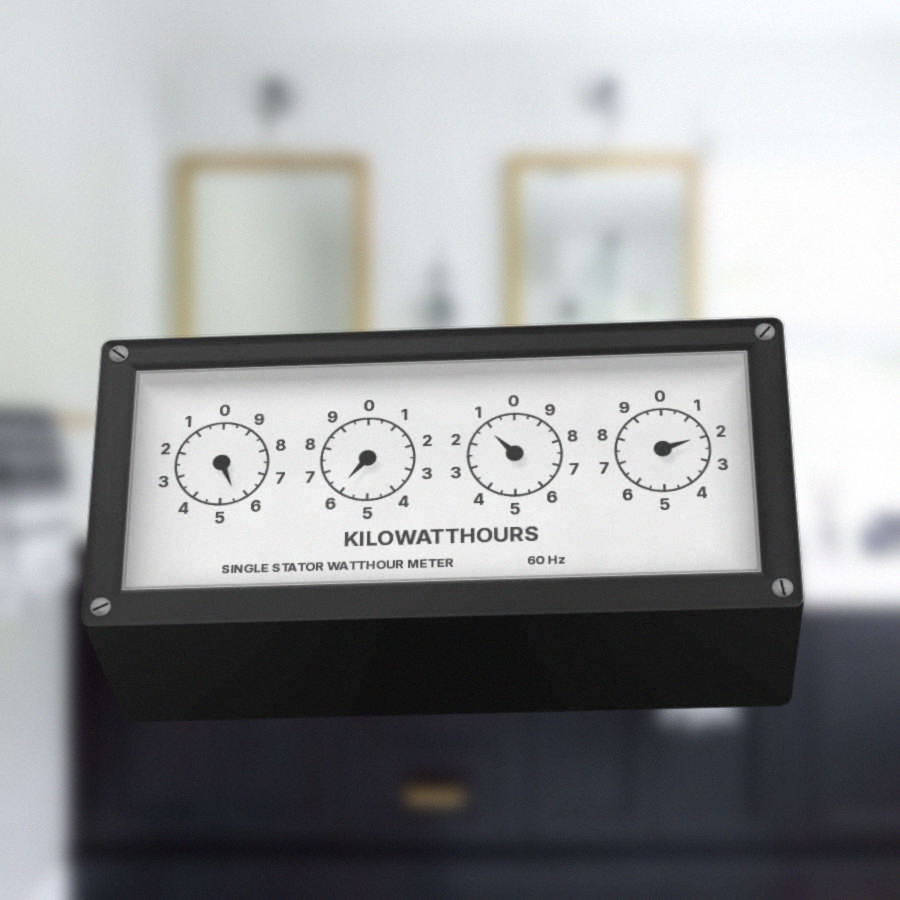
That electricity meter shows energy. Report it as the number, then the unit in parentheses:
5612 (kWh)
